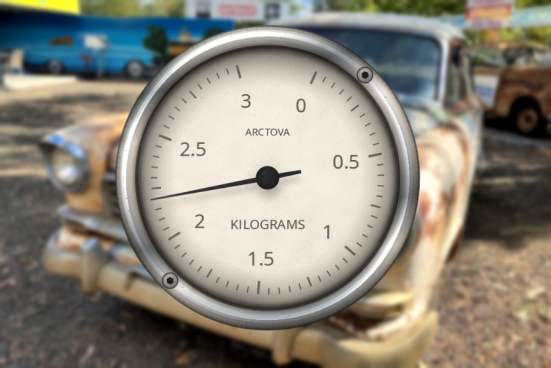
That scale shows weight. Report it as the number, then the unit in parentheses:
2.2 (kg)
